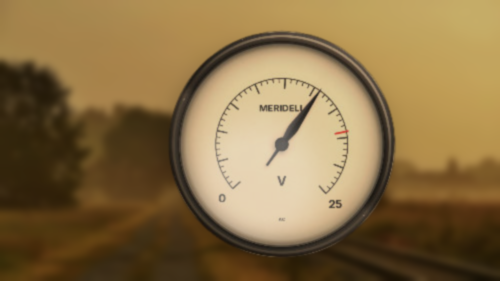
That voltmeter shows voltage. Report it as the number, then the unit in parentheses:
15.5 (V)
